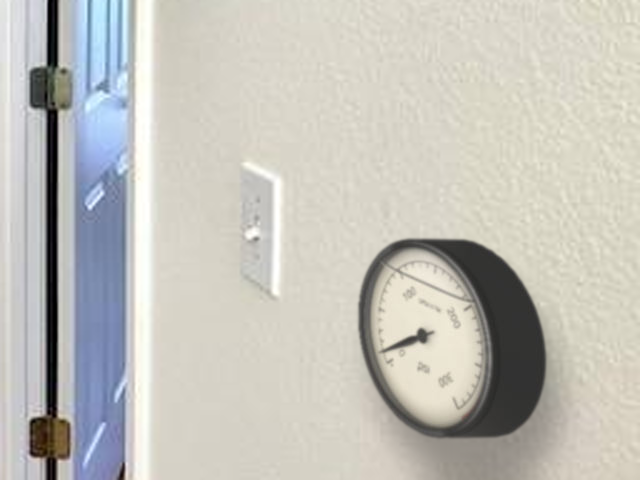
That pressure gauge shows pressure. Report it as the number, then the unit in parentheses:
10 (psi)
